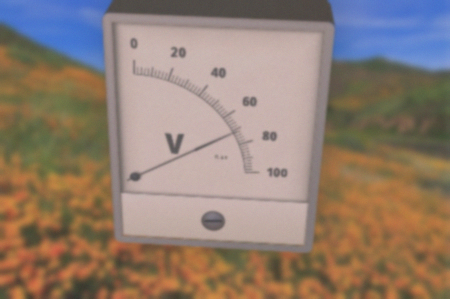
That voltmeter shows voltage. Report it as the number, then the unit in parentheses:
70 (V)
